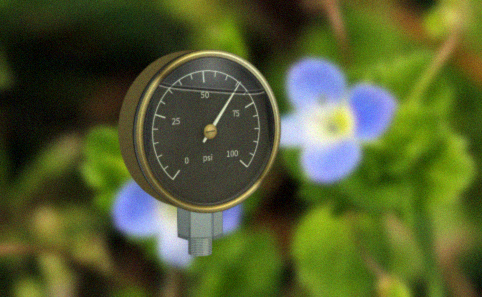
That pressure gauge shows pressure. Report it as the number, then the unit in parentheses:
65 (psi)
